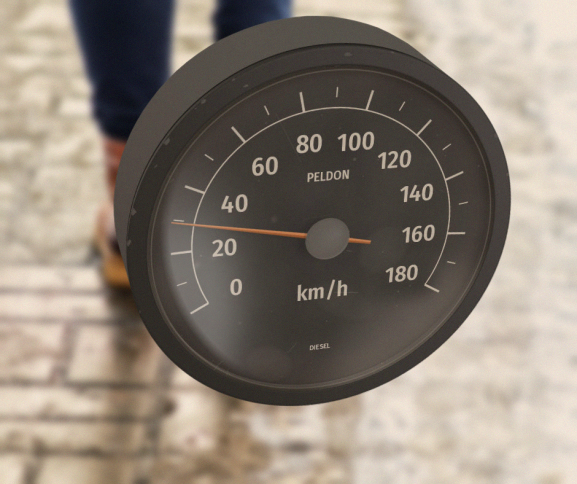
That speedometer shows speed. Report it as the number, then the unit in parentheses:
30 (km/h)
